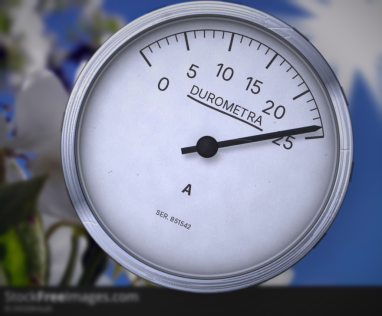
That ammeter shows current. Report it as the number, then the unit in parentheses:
24 (A)
